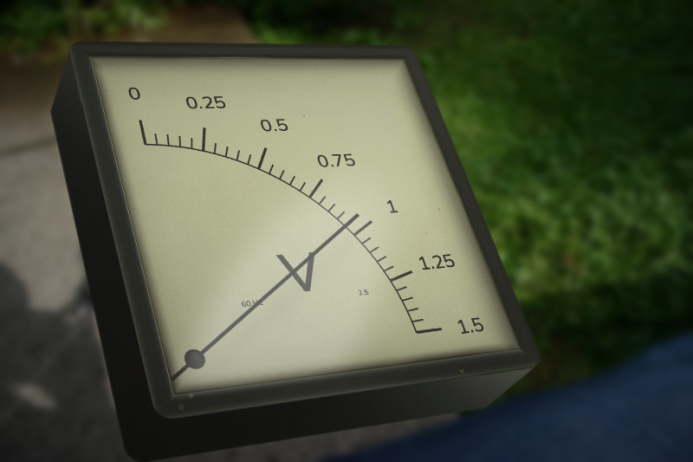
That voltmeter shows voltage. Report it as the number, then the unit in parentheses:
0.95 (V)
